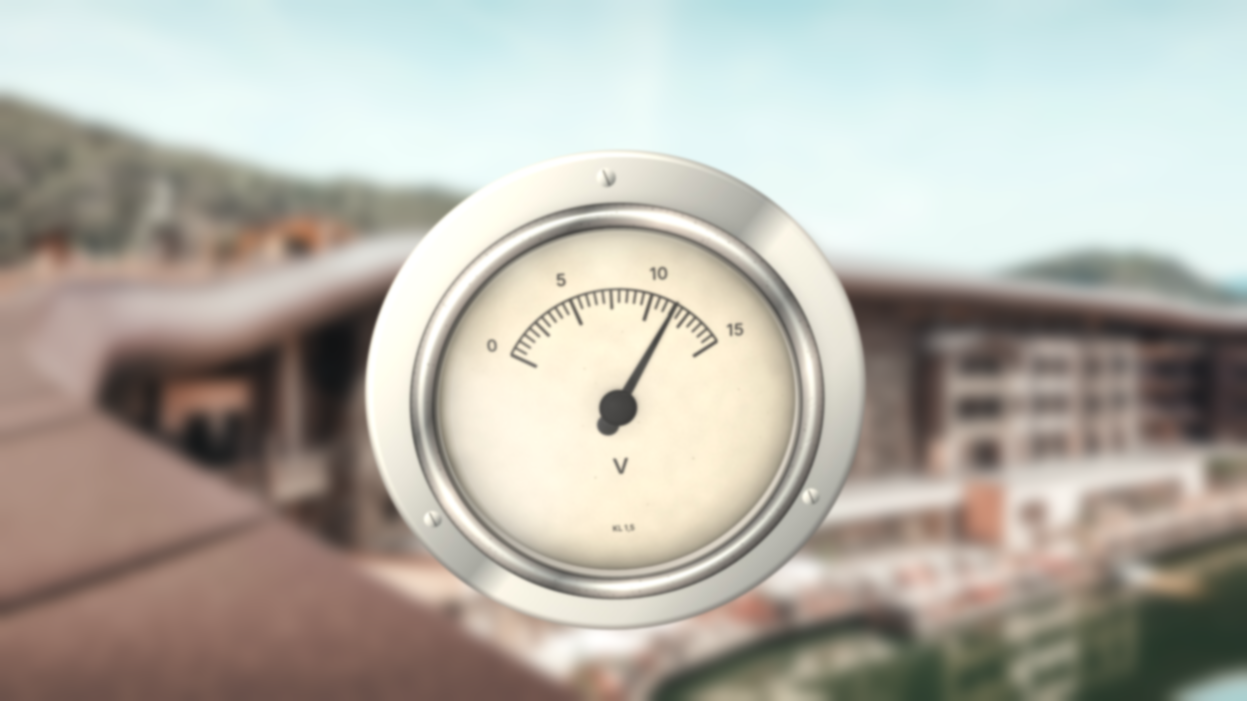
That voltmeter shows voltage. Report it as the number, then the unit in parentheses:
11.5 (V)
